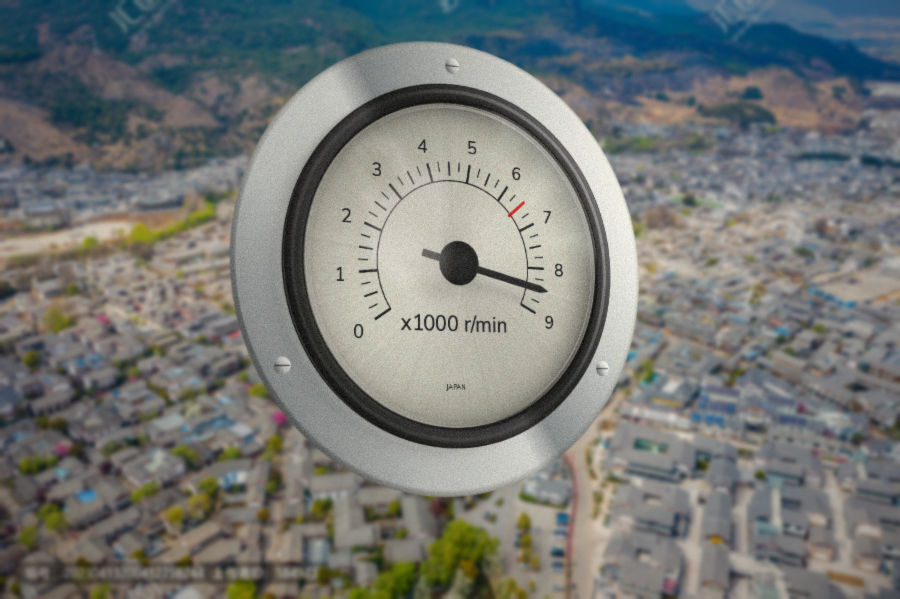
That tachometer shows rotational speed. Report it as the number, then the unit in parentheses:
8500 (rpm)
